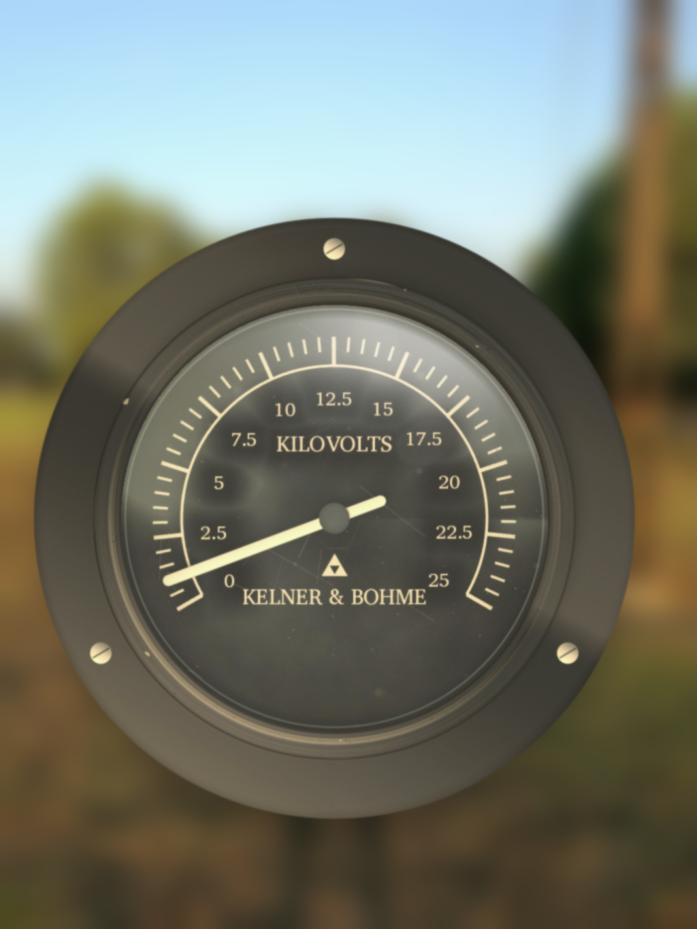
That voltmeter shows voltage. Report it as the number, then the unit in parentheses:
1 (kV)
